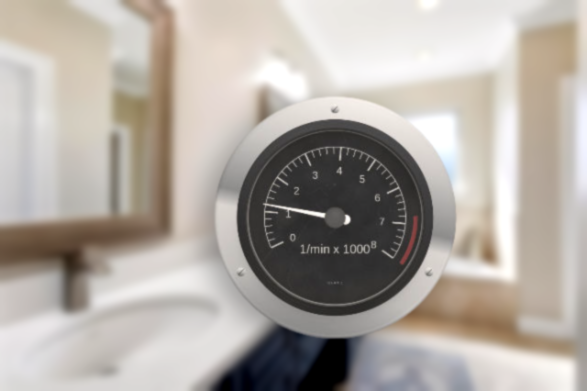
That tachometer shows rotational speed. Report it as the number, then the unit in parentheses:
1200 (rpm)
